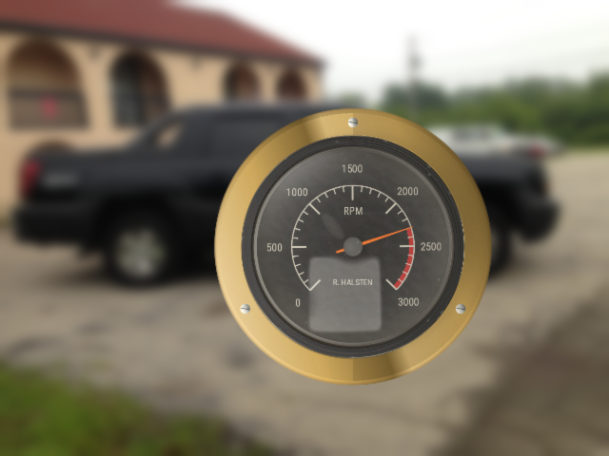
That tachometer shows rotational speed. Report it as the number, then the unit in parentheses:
2300 (rpm)
